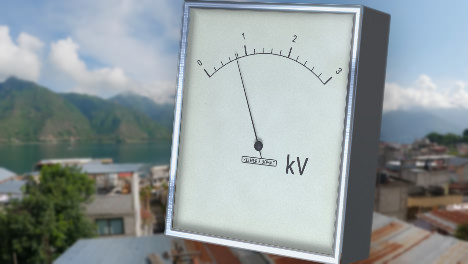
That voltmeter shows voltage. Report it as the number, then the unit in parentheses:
0.8 (kV)
